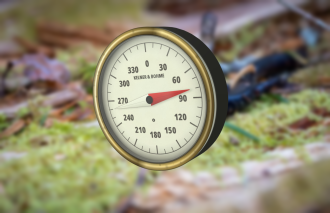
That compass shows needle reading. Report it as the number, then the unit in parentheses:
80 (°)
